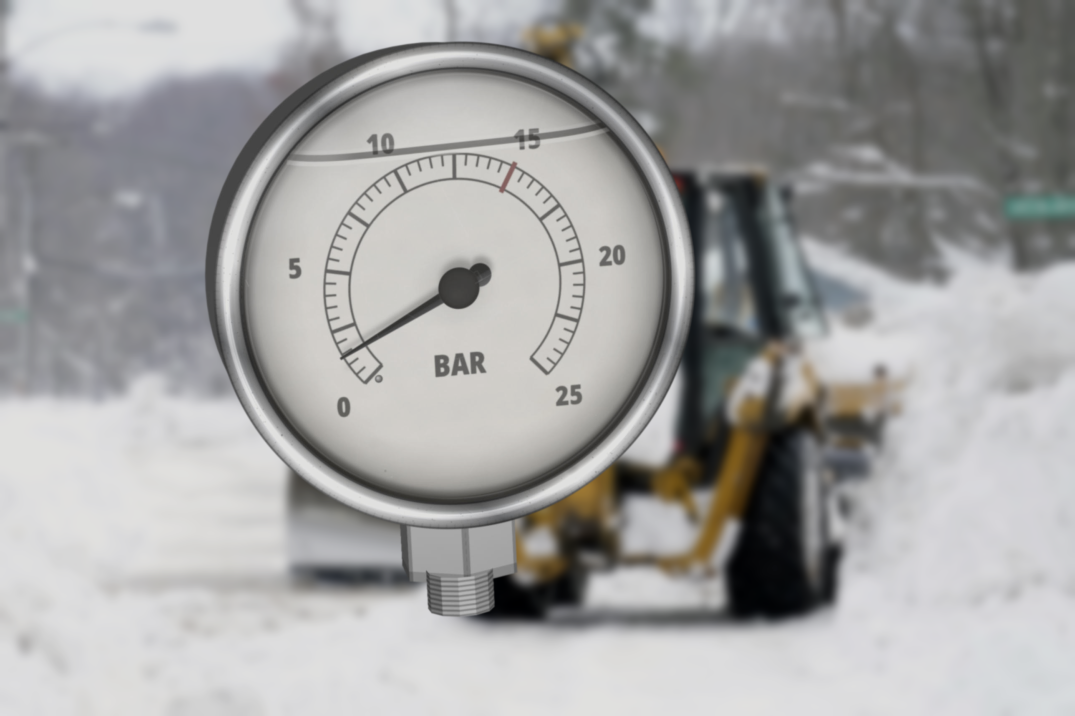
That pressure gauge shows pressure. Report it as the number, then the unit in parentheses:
1.5 (bar)
